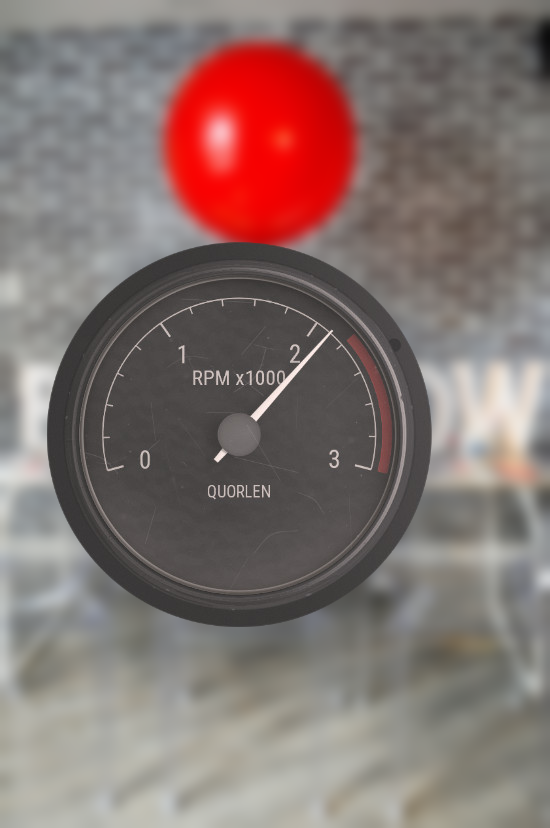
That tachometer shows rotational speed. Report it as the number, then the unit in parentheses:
2100 (rpm)
